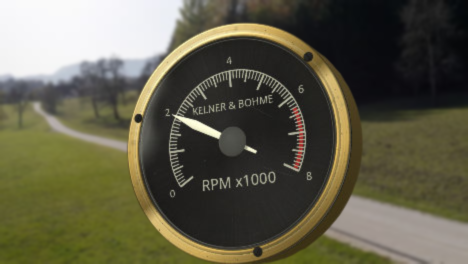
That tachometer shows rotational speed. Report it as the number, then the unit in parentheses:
2000 (rpm)
